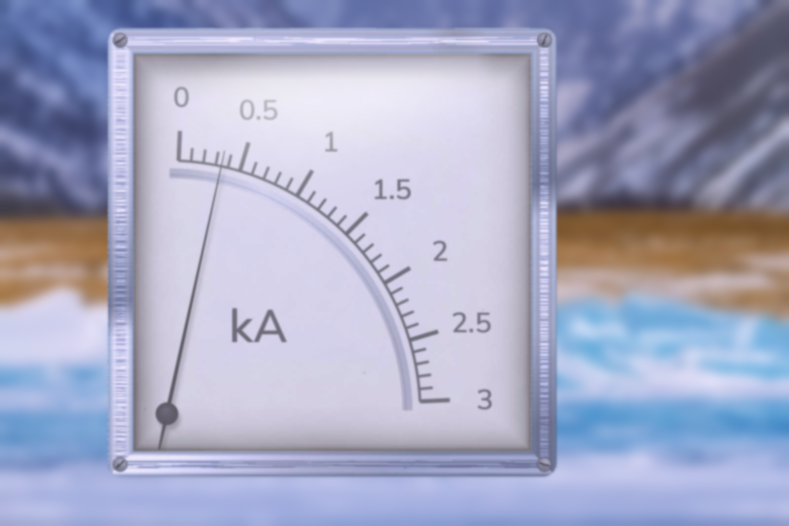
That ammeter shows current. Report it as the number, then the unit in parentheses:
0.35 (kA)
